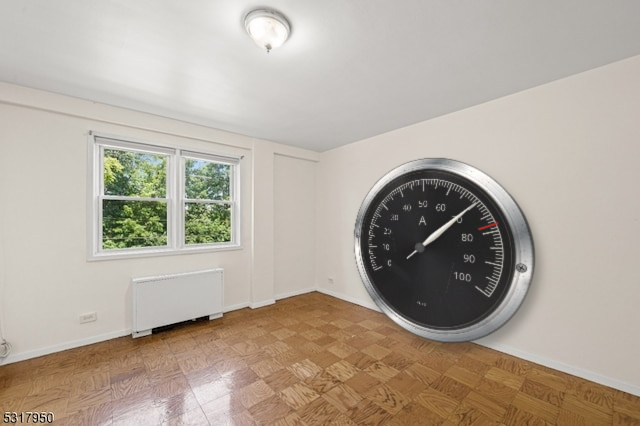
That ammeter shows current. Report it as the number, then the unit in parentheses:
70 (A)
